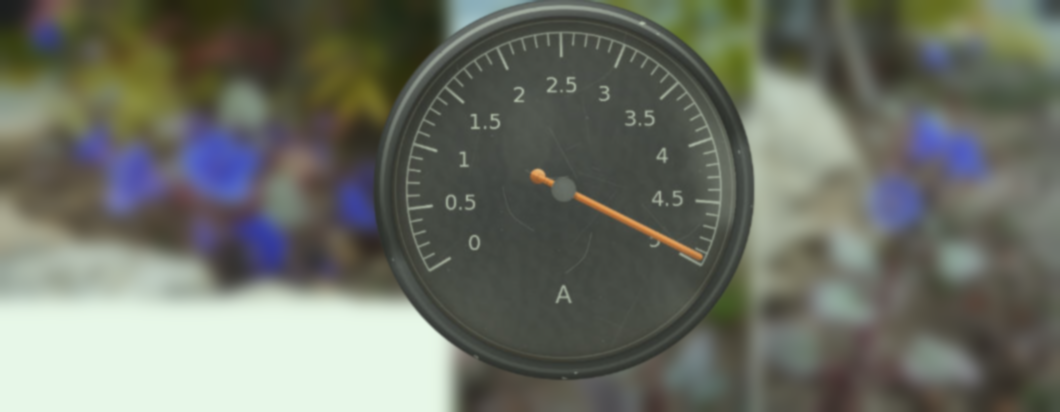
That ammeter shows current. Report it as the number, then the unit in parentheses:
4.95 (A)
